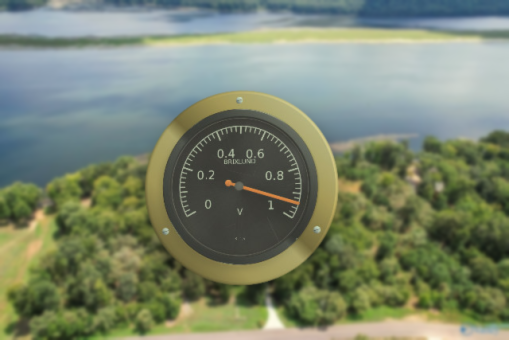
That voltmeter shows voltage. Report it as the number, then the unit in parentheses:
0.94 (V)
